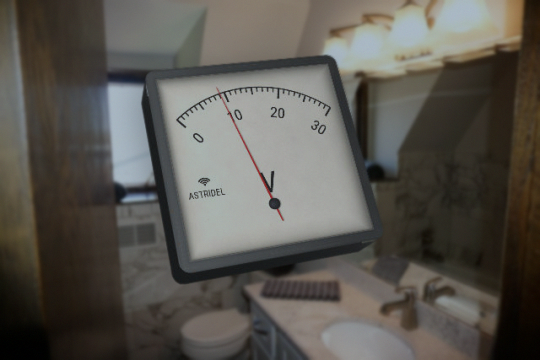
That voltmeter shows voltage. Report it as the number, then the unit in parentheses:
9 (V)
